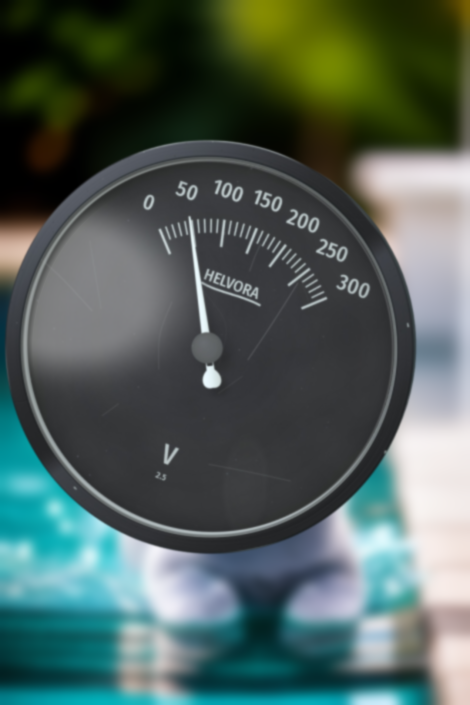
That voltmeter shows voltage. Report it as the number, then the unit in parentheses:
50 (V)
